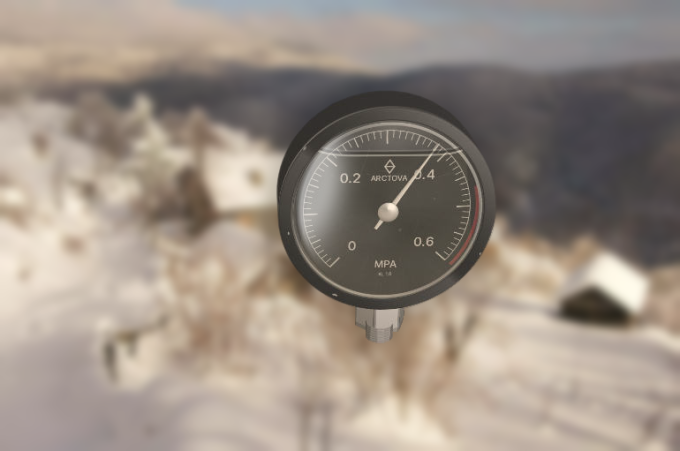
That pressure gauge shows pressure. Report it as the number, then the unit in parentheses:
0.38 (MPa)
